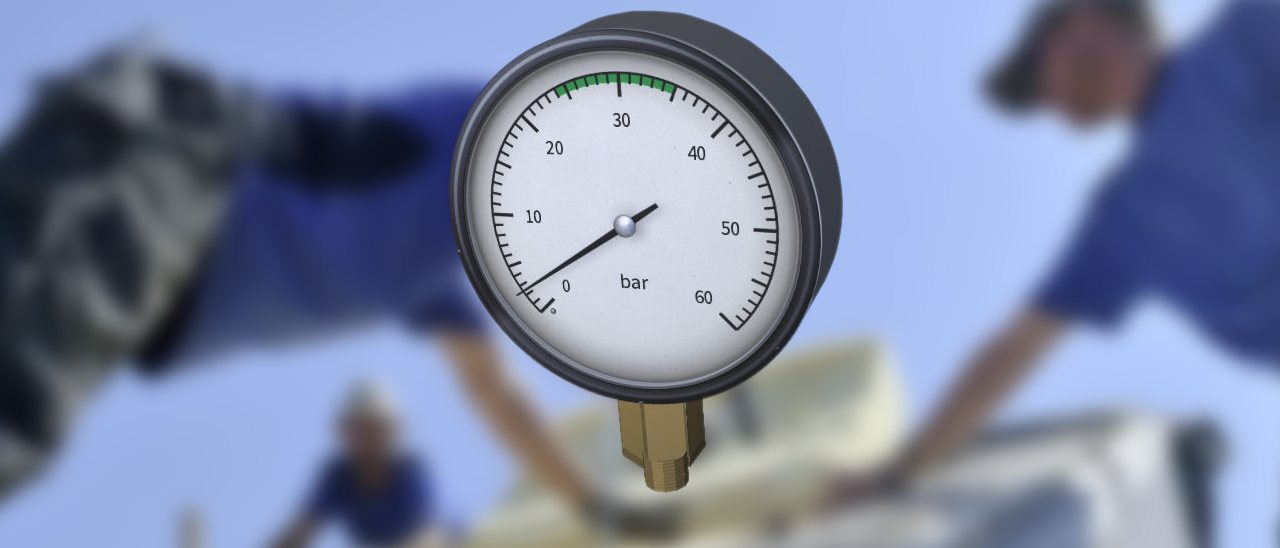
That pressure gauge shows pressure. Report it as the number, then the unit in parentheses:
2.5 (bar)
